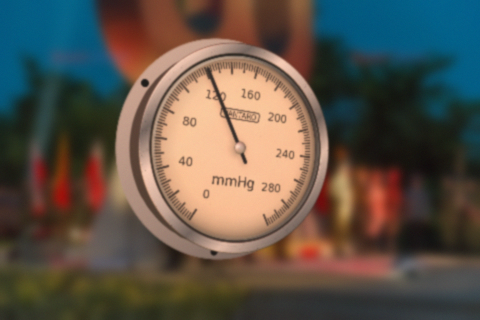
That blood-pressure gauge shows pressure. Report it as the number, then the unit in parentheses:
120 (mmHg)
